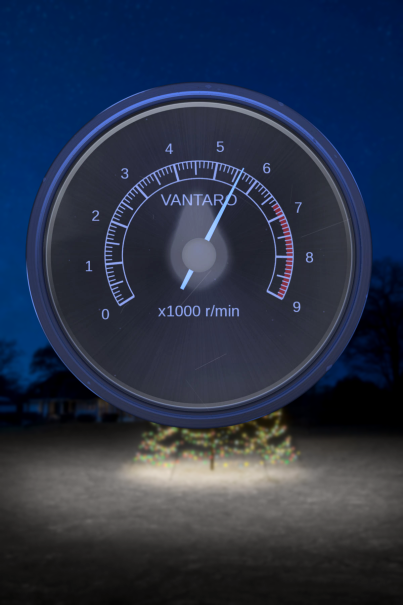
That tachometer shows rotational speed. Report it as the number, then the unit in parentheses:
5600 (rpm)
